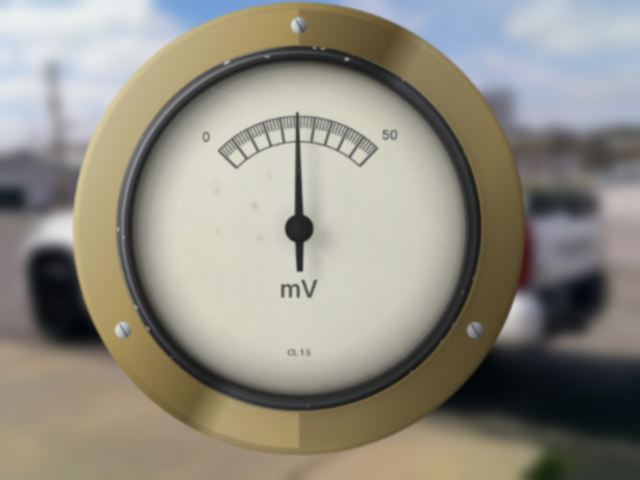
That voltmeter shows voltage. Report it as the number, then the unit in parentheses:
25 (mV)
